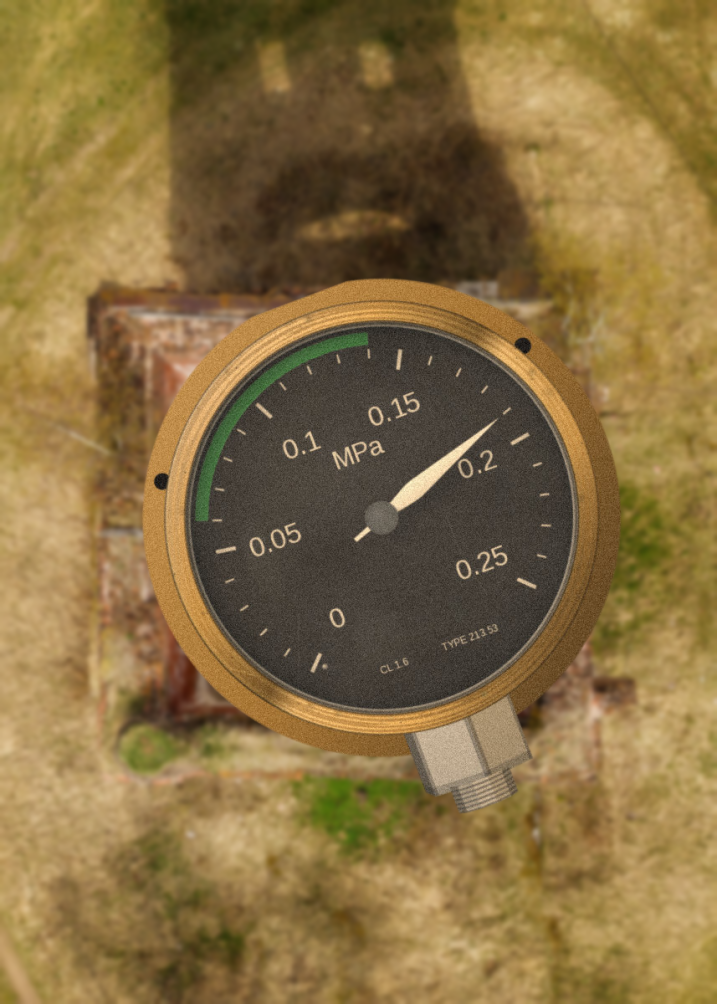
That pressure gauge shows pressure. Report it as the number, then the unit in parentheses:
0.19 (MPa)
